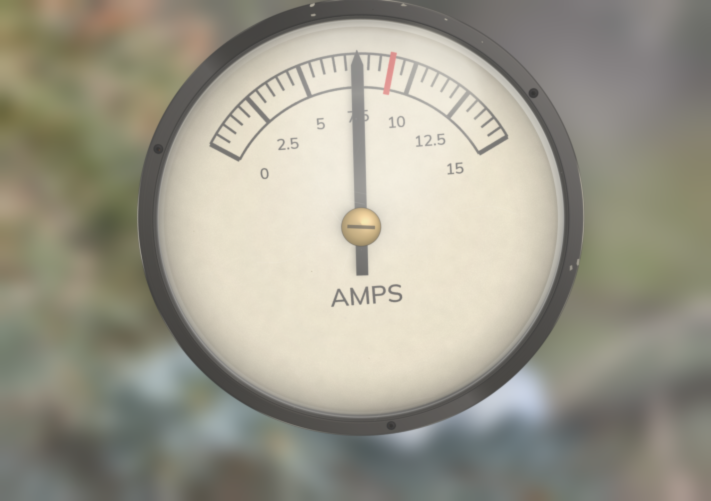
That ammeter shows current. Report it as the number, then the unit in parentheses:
7.5 (A)
